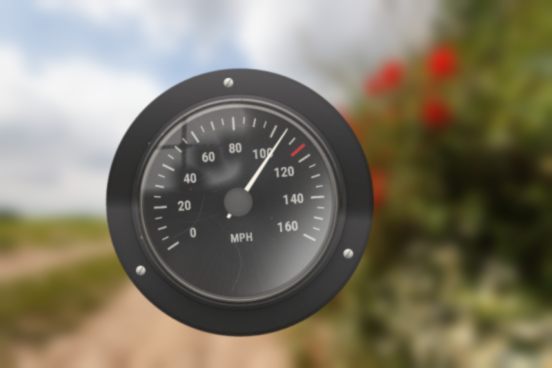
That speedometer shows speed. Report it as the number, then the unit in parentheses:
105 (mph)
